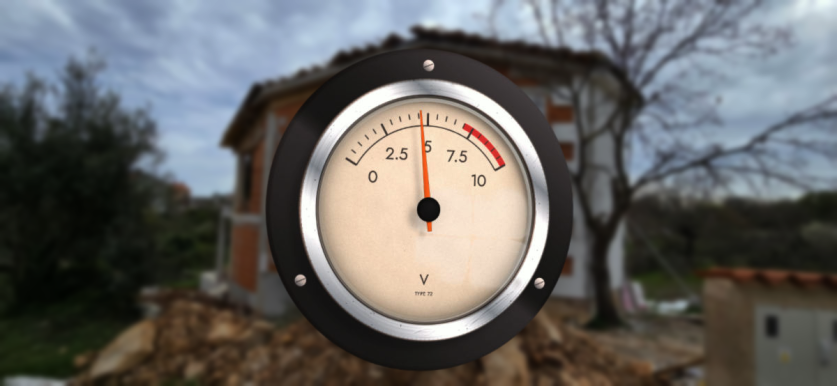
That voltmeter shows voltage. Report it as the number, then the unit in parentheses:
4.5 (V)
